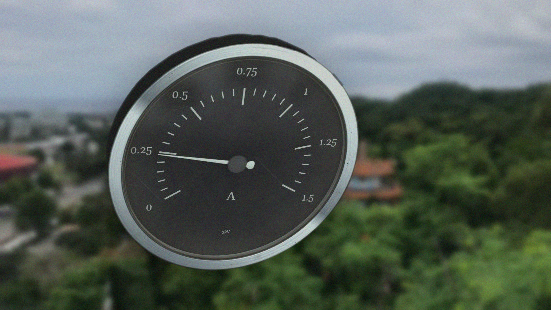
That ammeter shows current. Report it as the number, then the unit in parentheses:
0.25 (A)
